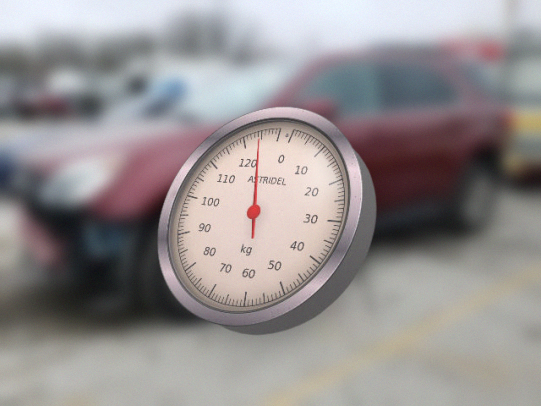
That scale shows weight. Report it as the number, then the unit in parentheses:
125 (kg)
